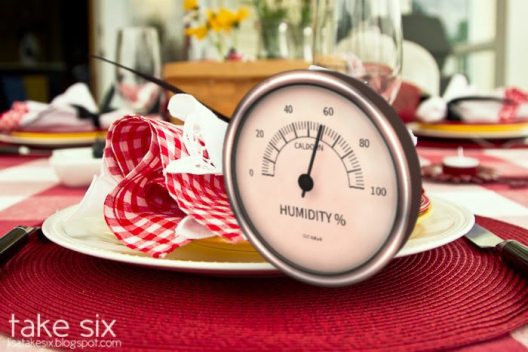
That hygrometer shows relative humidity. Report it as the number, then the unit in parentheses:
60 (%)
